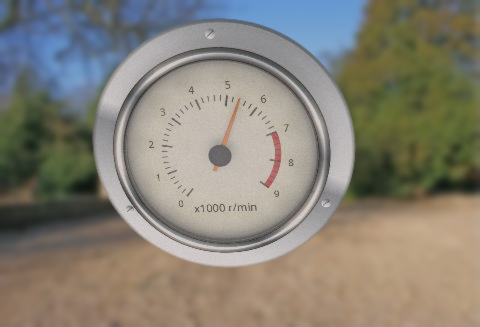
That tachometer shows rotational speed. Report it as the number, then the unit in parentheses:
5400 (rpm)
